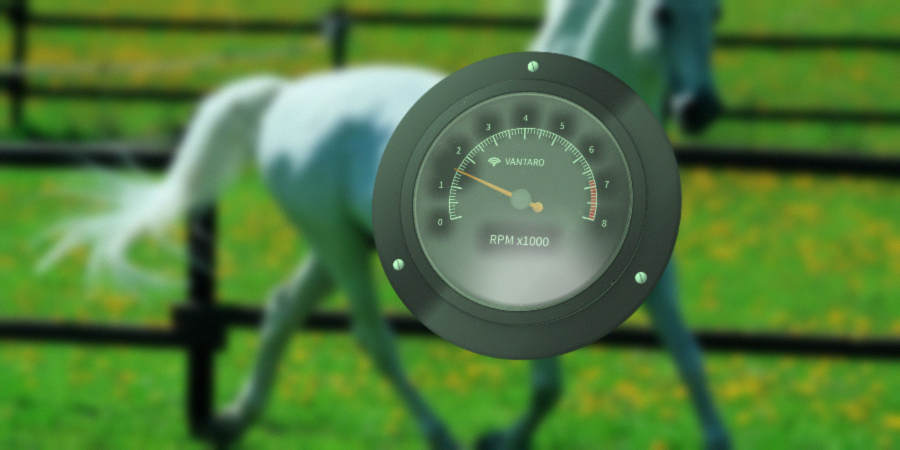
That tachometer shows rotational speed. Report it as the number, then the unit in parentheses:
1500 (rpm)
